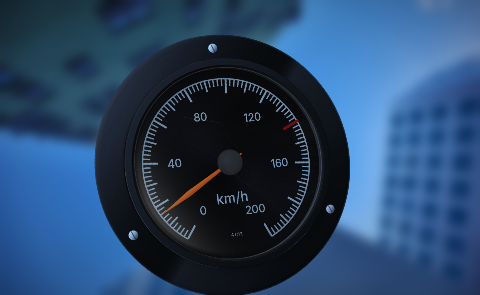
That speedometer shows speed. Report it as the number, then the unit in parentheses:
16 (km/h)
